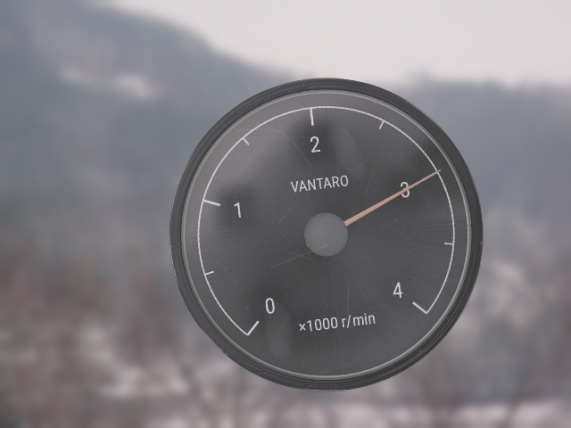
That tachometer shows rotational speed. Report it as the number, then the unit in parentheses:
3000 (rpm)
